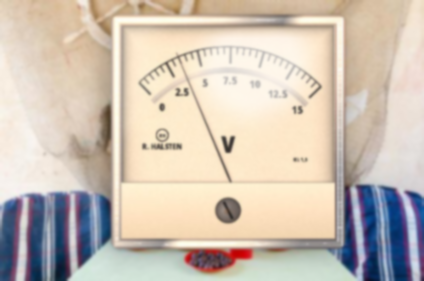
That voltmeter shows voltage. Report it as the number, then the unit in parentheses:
3.5 (V)
